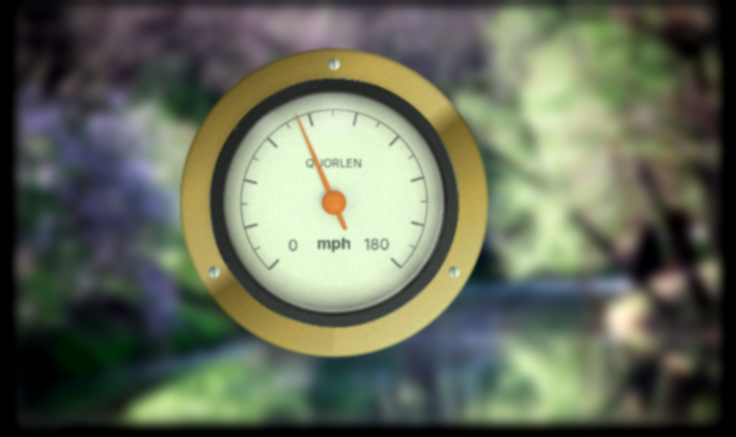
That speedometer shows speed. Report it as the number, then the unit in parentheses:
75 (mph)
